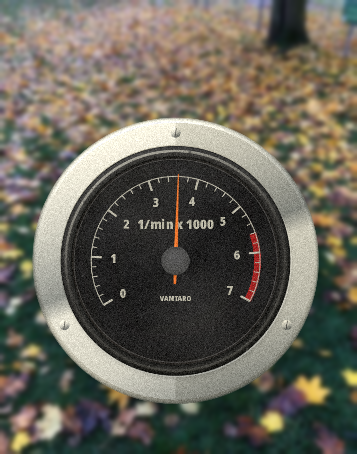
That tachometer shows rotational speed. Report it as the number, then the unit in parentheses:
3600 (rpm)
